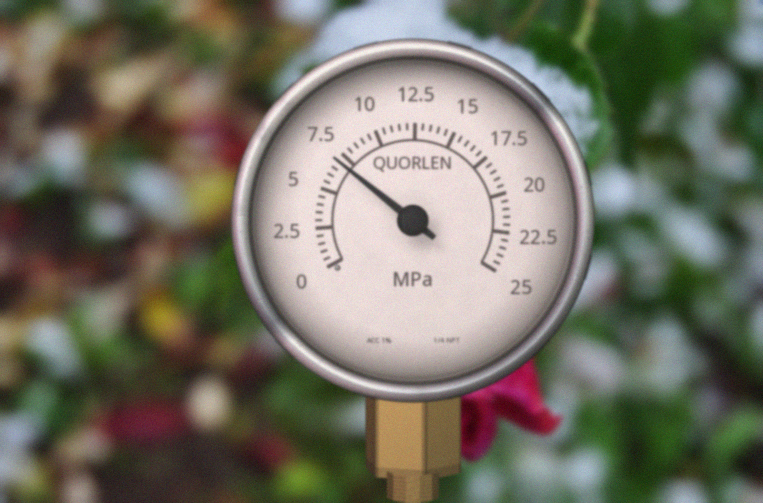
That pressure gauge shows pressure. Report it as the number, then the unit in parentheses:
7 (MPa)
